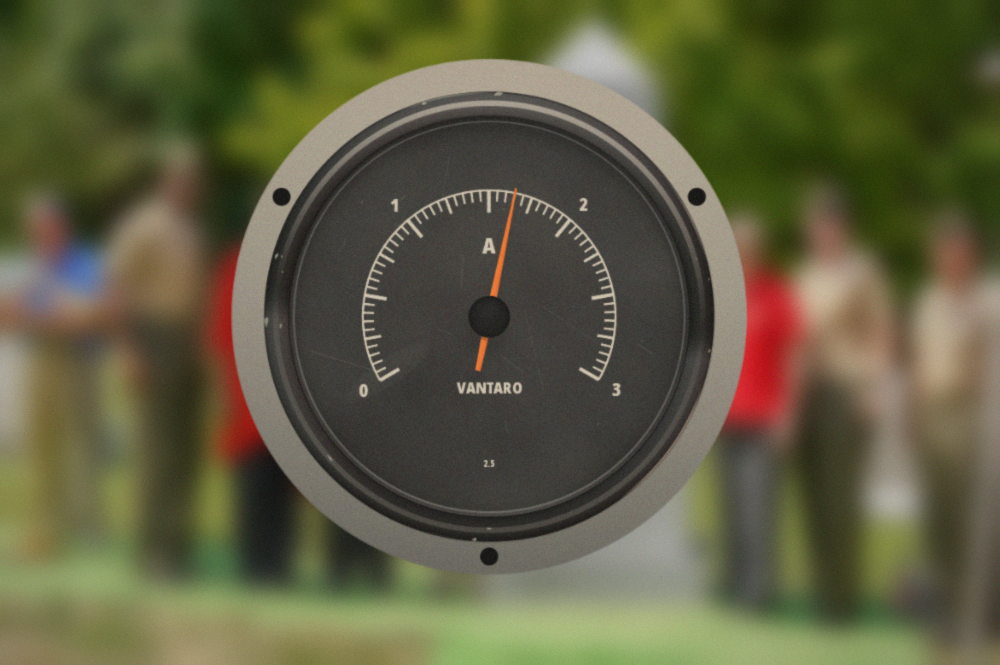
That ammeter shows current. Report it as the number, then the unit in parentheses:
1.65 (A)
